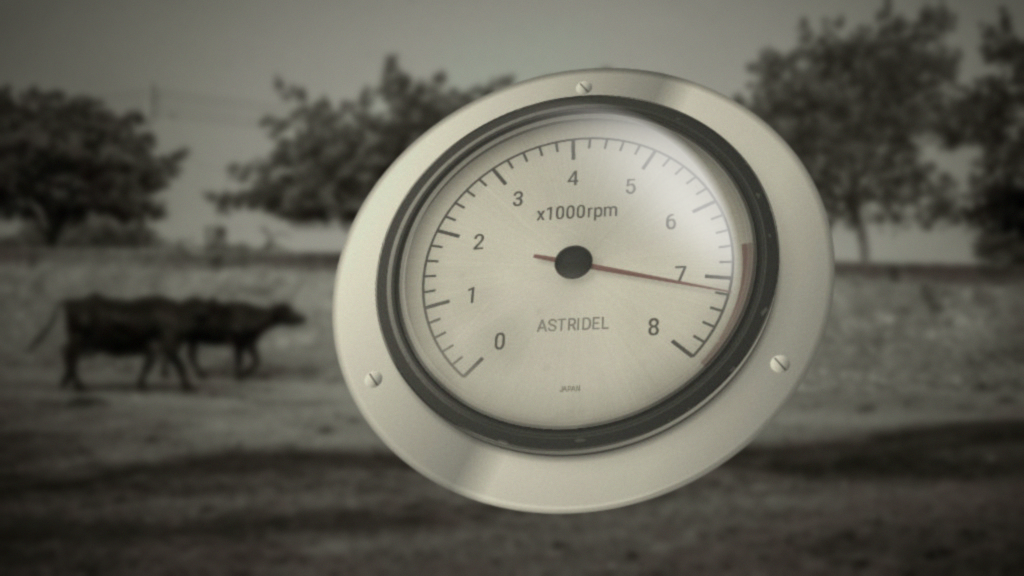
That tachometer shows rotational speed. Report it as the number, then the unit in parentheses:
7200 (rpm)
